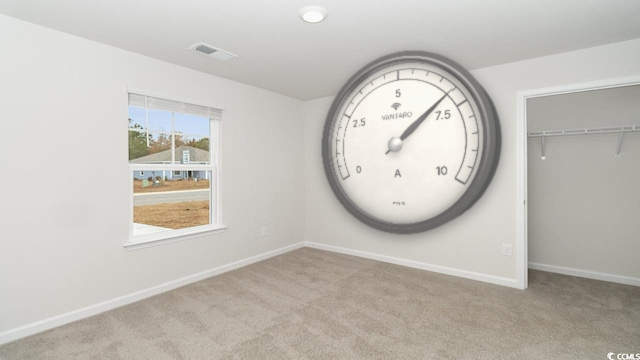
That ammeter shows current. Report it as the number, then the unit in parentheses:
7 (A)
